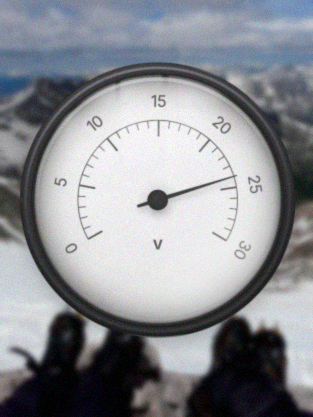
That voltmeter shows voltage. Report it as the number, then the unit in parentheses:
24 (V)
